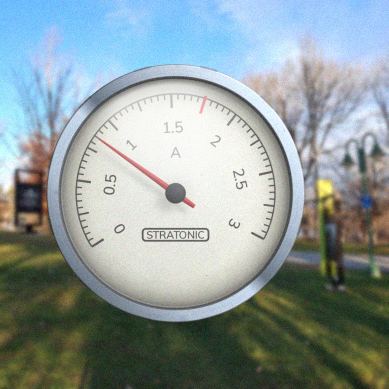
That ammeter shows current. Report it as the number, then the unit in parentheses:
0.85 (A)
